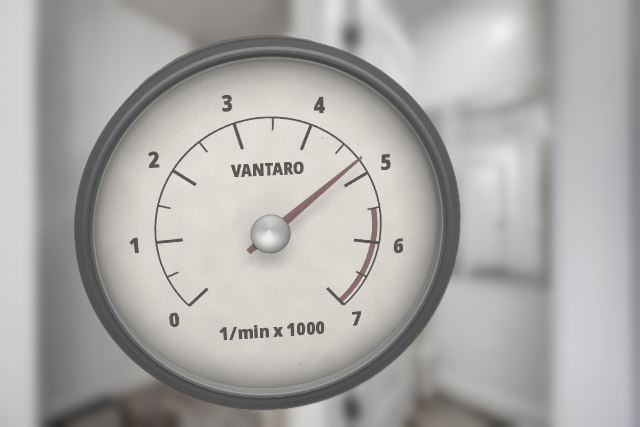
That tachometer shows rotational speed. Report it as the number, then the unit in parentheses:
4750 (rpm)
